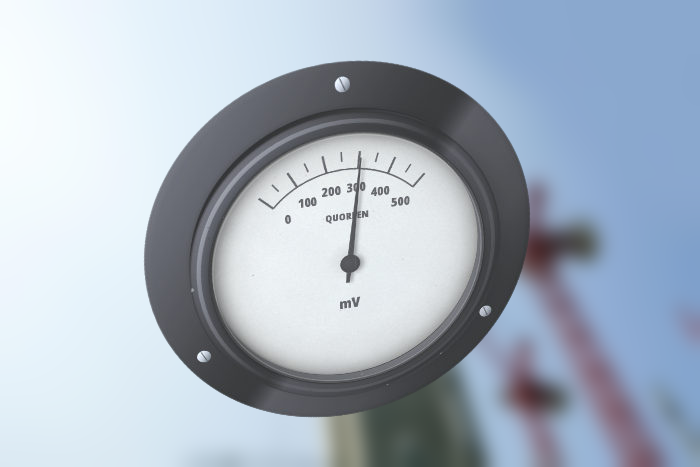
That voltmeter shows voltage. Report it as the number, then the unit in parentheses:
300 (mV)
